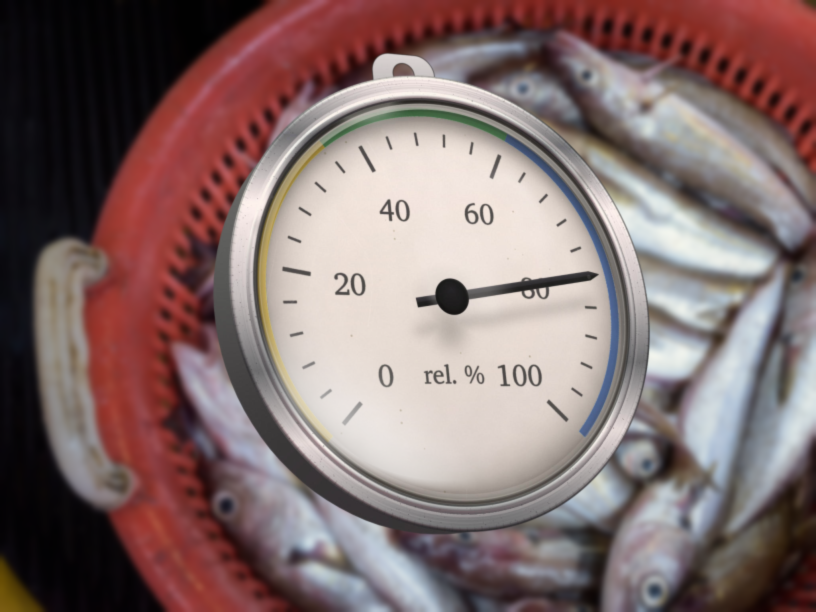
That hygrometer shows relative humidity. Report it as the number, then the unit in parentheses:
80 (%)
